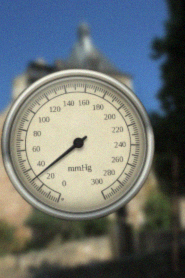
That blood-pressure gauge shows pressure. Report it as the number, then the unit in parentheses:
30 (mmHg)
